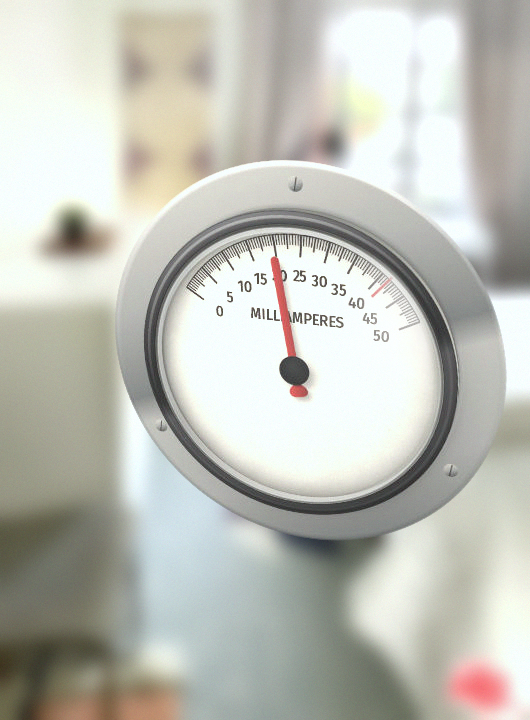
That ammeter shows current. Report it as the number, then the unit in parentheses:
20 (mA)
